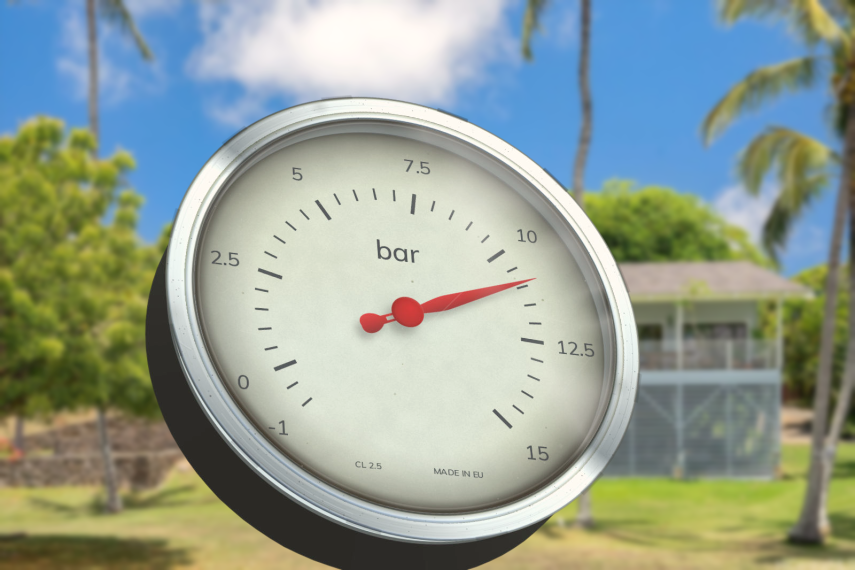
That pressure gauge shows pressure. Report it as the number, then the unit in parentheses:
11 (bar)
